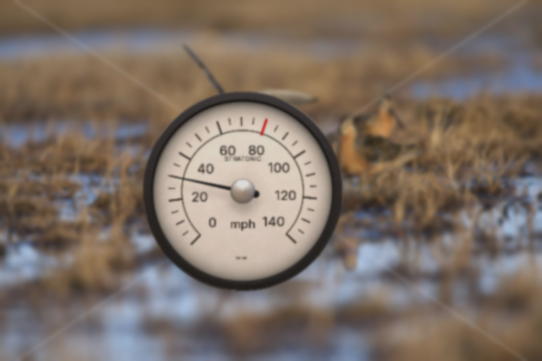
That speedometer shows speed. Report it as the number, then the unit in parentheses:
30 (mph)
